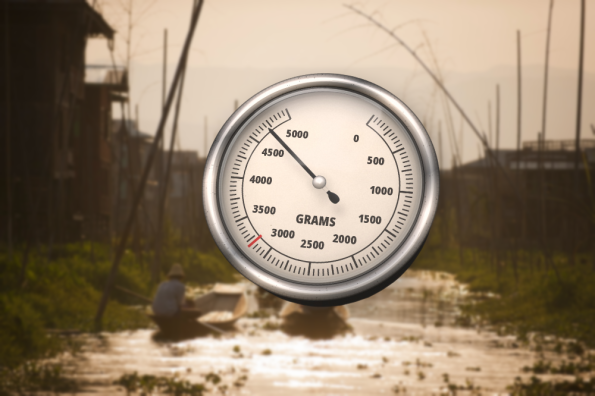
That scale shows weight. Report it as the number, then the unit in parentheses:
4700 (g)
